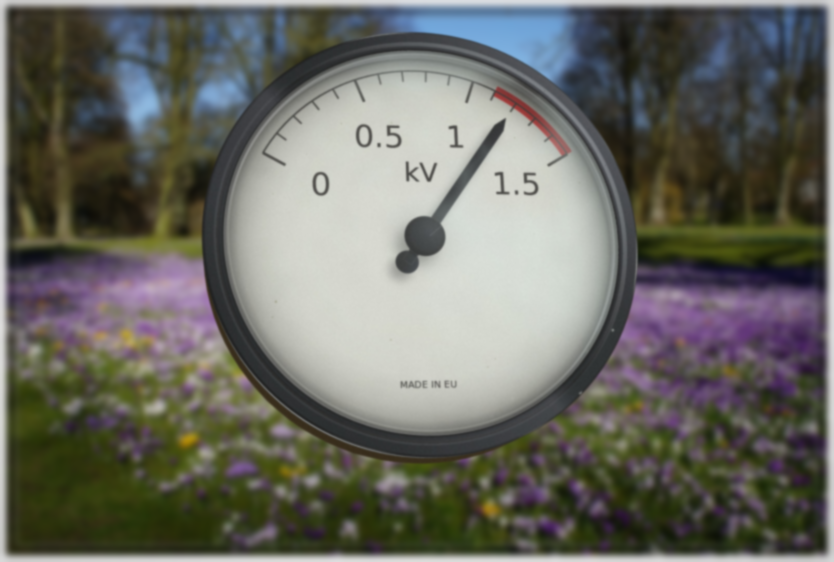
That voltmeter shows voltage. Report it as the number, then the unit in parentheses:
1.2 (kV)
